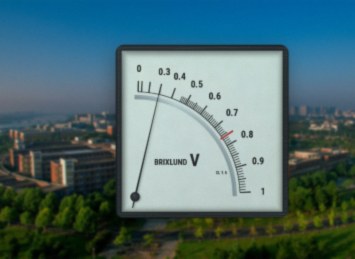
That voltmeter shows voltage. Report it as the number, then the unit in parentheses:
0.3 (V)
